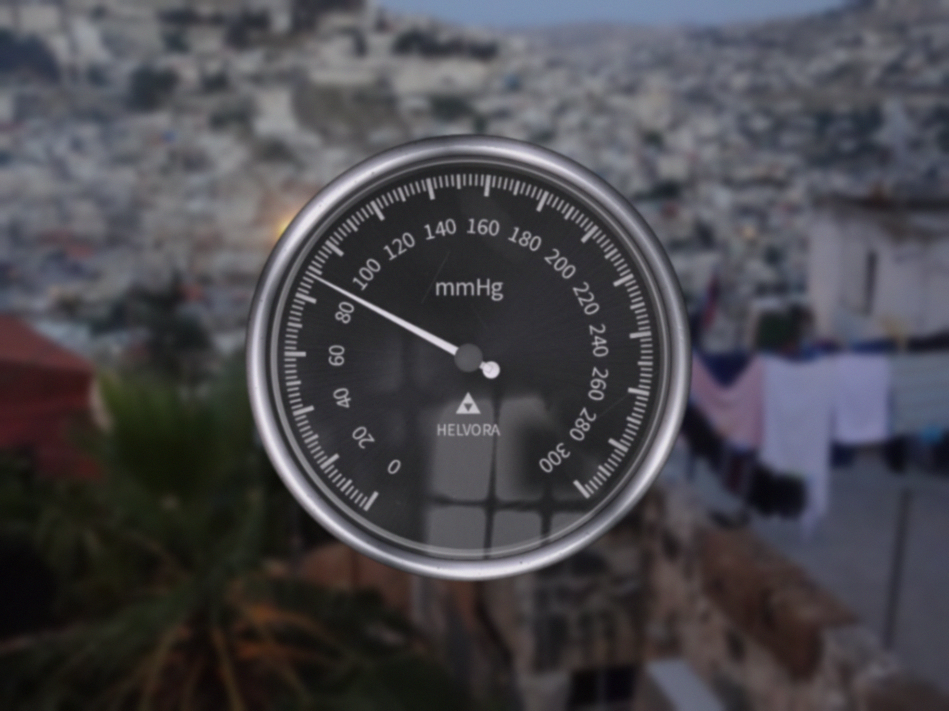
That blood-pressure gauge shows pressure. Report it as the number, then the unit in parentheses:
88 (mmHg)
